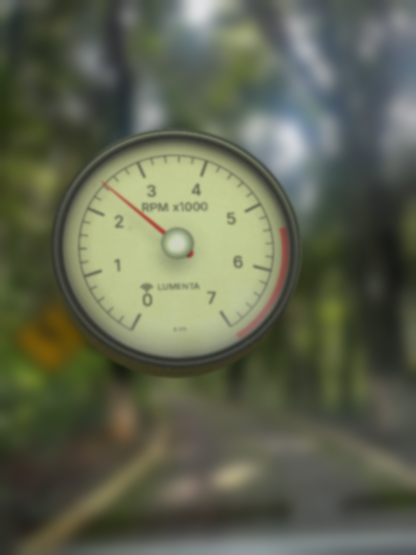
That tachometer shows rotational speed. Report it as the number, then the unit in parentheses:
2400 (rpm)
